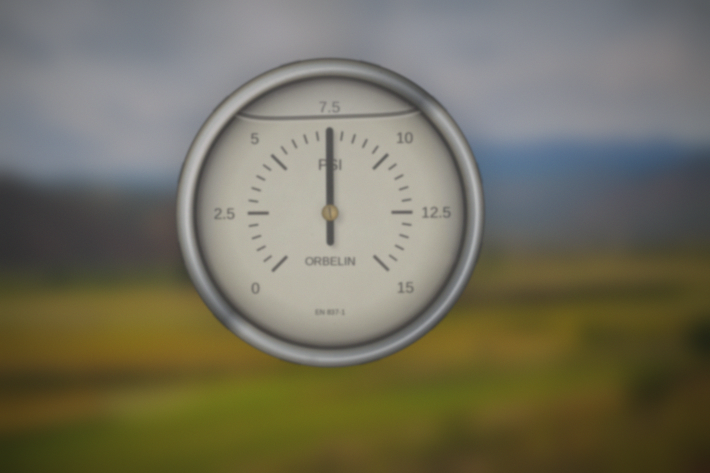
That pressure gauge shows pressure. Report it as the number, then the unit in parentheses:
7.5 (psi)
